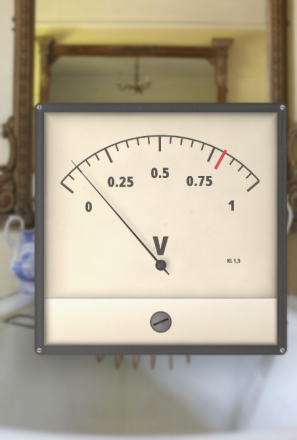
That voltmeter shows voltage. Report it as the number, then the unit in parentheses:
0.1 (V)
